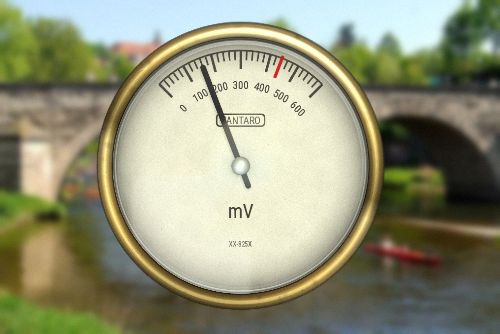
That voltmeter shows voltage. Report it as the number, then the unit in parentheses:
160 (mV)
